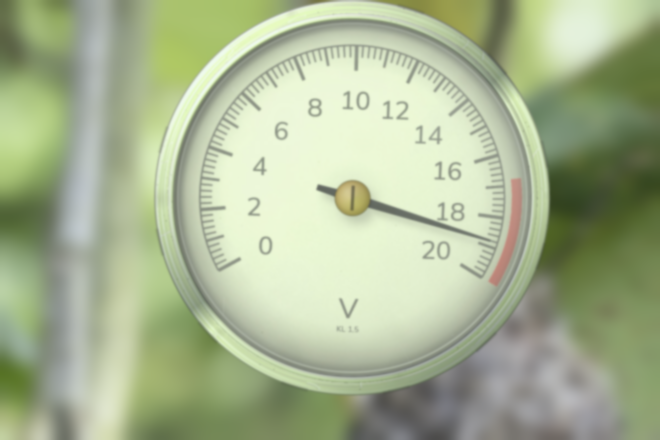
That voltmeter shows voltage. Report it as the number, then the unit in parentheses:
18.8 (V)
